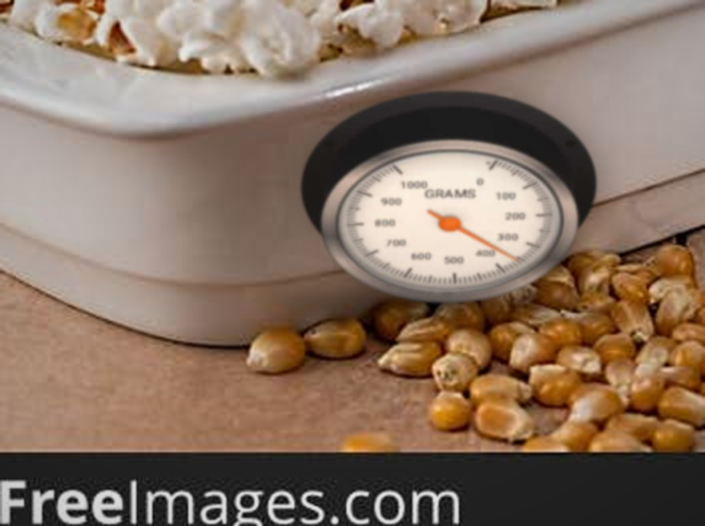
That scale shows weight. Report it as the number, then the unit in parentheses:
350 (g)
